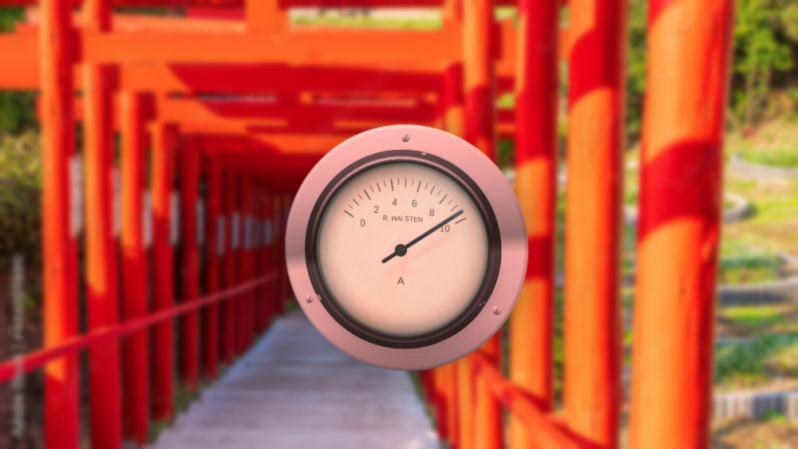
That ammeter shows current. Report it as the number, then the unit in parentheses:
9.5 (A)
